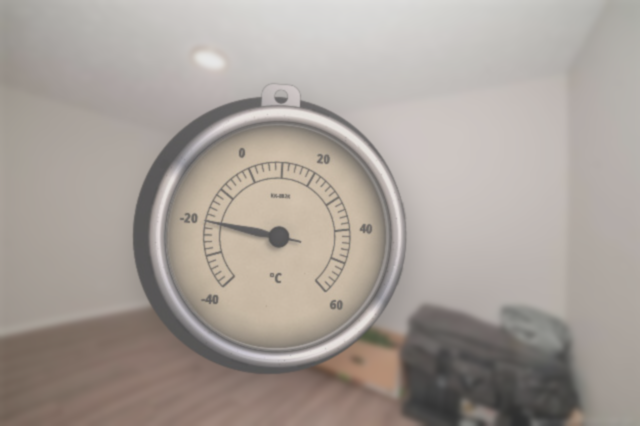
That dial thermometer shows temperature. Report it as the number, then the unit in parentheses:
-20 (°C)
